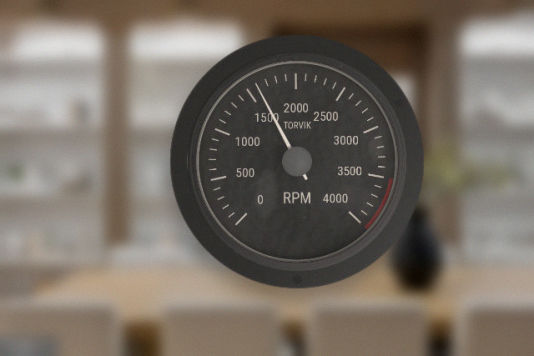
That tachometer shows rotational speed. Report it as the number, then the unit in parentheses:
1600 (rpm)
